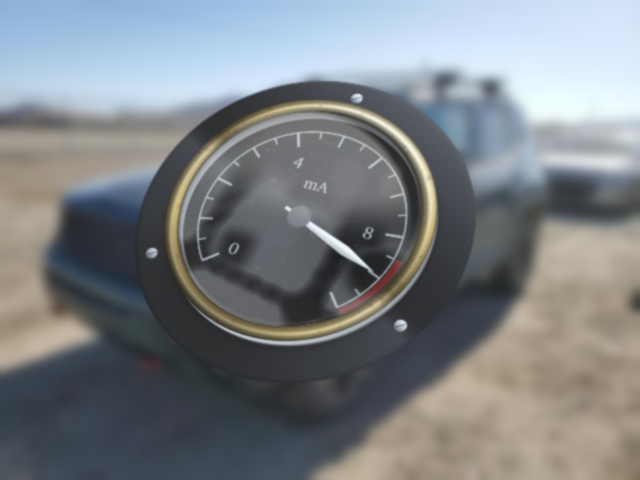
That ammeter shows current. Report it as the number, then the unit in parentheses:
9 (mA)
